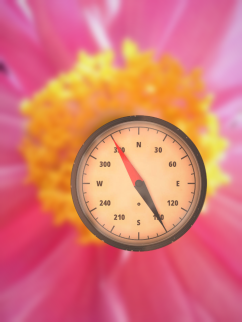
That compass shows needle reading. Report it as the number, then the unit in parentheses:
330 (°)
